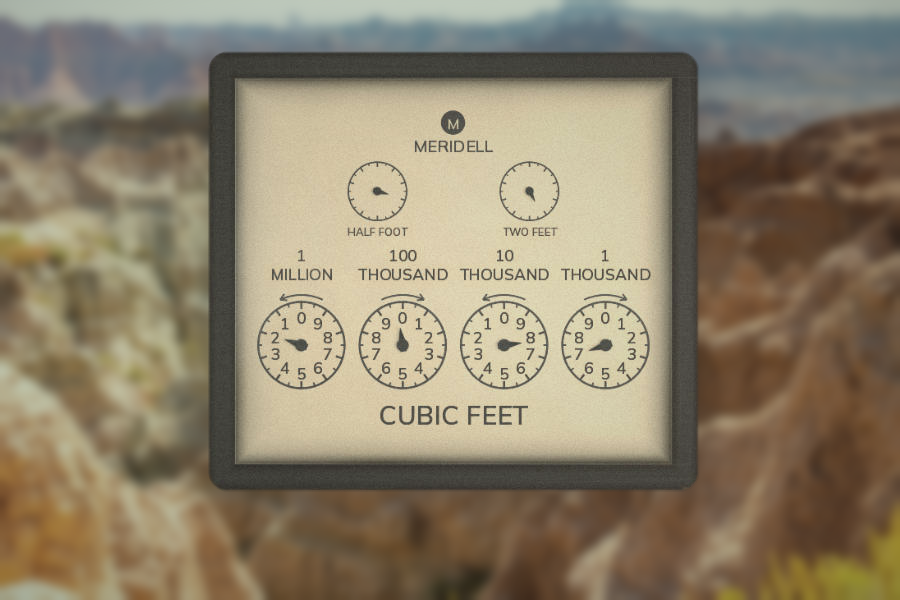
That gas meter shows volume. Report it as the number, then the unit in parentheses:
197700 (ft³)
